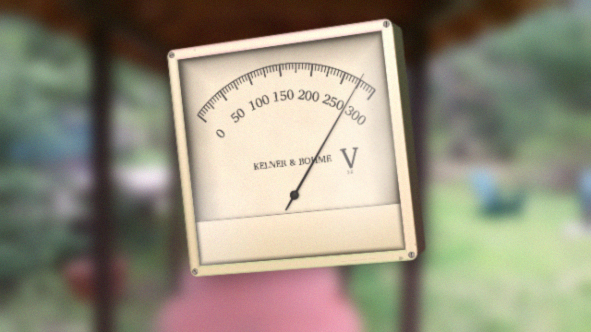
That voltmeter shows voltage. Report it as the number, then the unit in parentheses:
275 (V)
